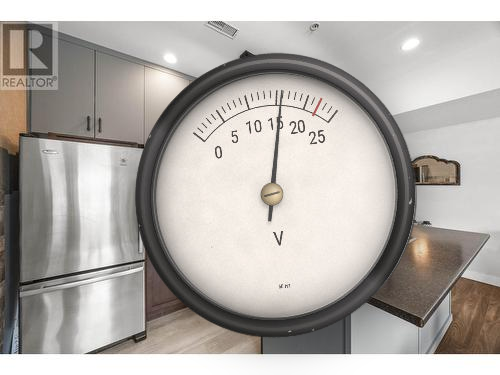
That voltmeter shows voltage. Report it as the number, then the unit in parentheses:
16 (V)
